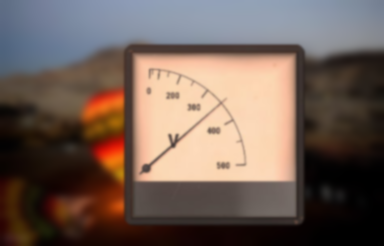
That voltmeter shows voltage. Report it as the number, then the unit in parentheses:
350 (V)
